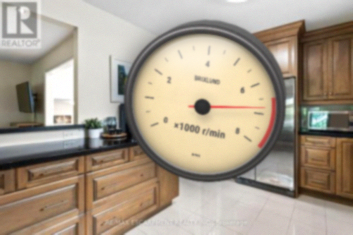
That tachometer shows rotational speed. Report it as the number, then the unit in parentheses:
6750 (rpm)
